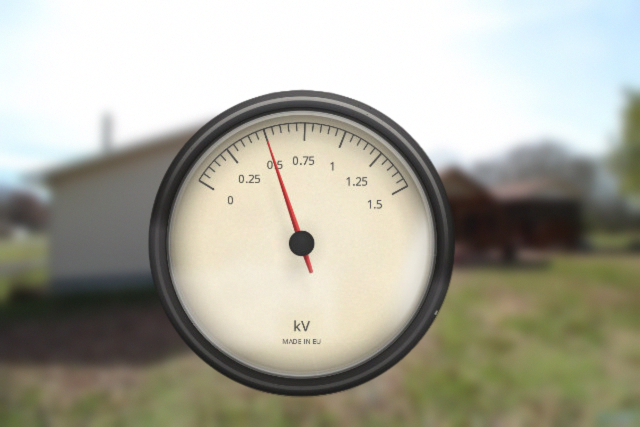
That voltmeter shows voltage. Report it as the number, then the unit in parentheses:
0.5 (kV)
